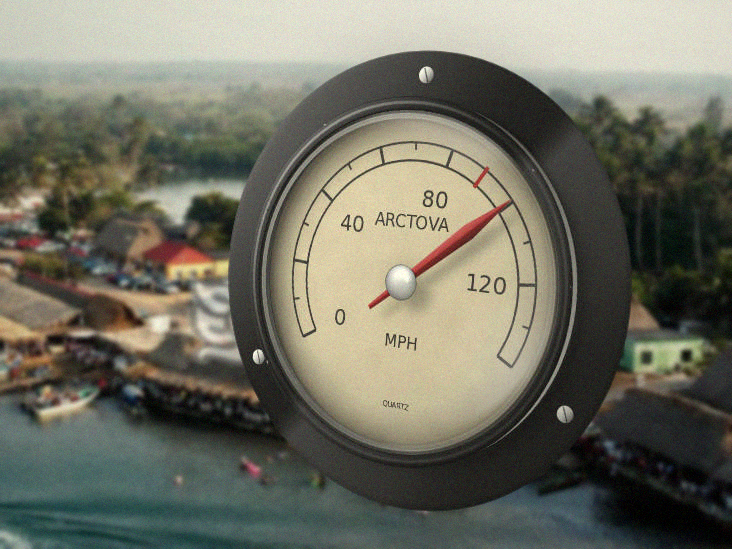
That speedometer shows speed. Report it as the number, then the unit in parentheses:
100 (mph)
